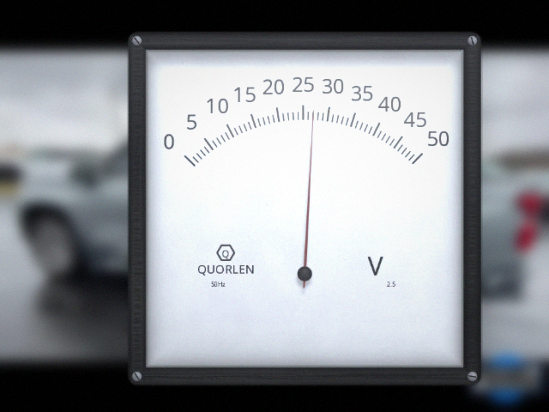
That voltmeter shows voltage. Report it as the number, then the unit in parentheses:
27 (V)
